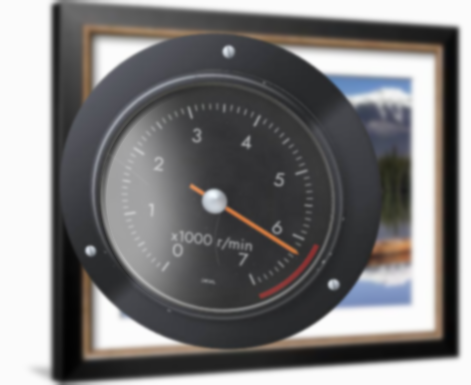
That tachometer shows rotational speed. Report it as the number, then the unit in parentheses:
6200 (rpm)
